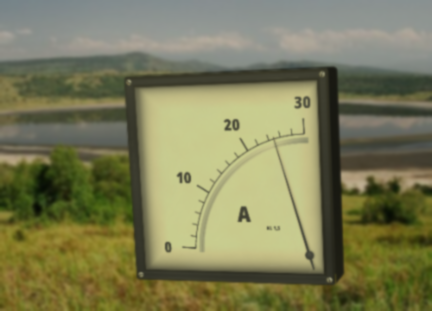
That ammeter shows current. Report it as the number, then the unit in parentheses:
25 (A)
